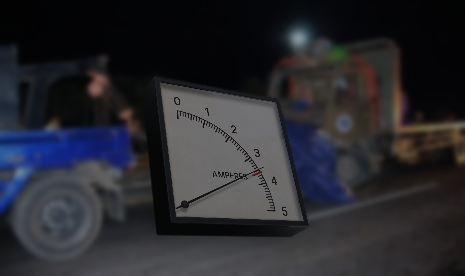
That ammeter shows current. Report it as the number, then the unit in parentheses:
3.5 (A)
